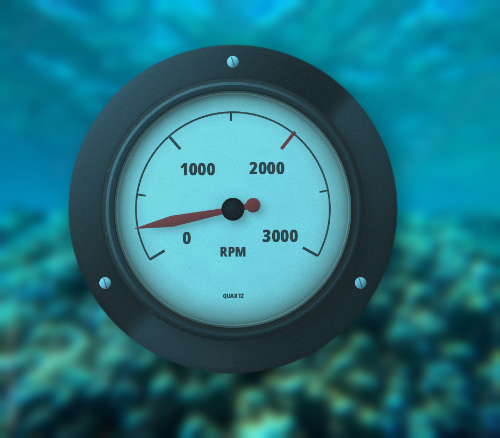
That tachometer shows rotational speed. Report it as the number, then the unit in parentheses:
250 (rpm)
